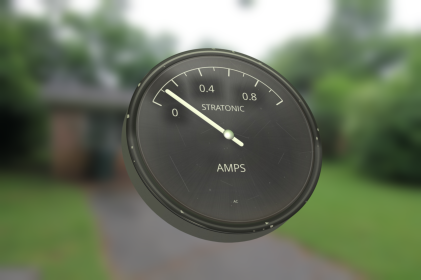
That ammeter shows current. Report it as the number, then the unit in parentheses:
0.1 (A)
